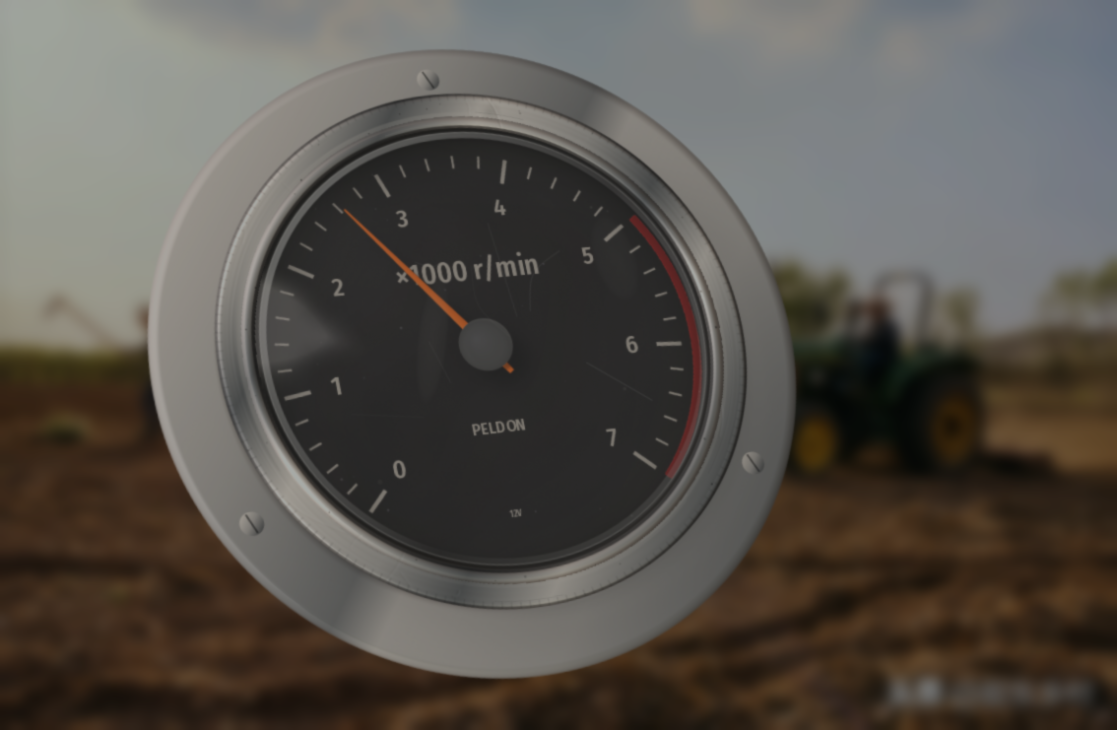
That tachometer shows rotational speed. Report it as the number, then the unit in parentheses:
2600 (rpm)
